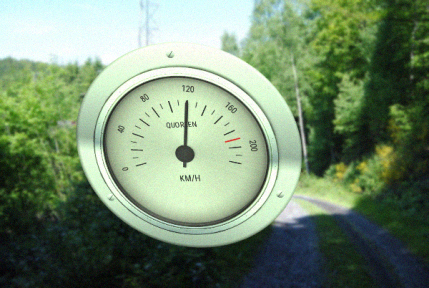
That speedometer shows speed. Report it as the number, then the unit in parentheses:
120 (km/h)
